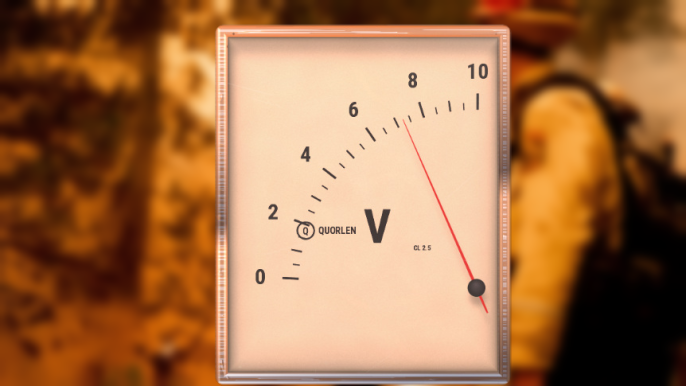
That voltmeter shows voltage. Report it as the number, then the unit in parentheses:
7.25 (V)
